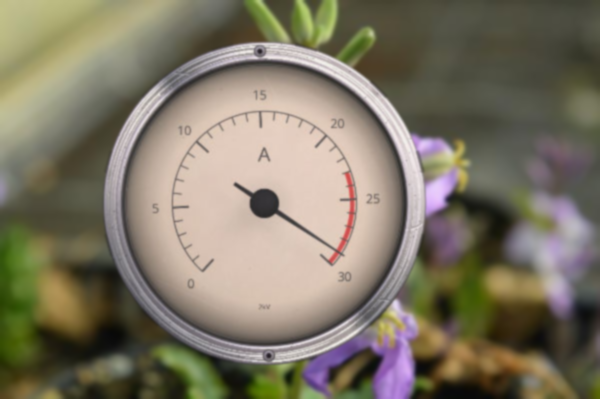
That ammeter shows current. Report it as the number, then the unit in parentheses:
29 (A)
